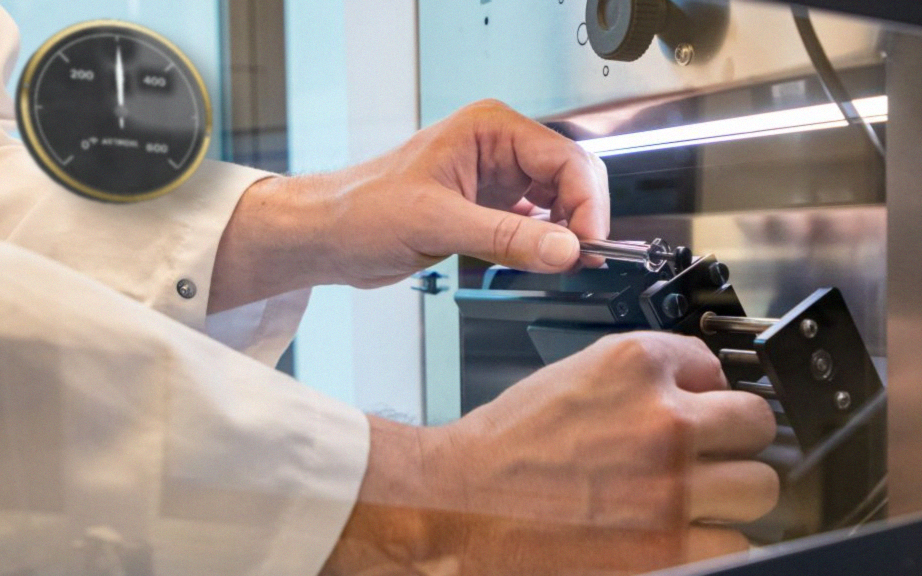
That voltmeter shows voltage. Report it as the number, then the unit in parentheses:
300 (V)
